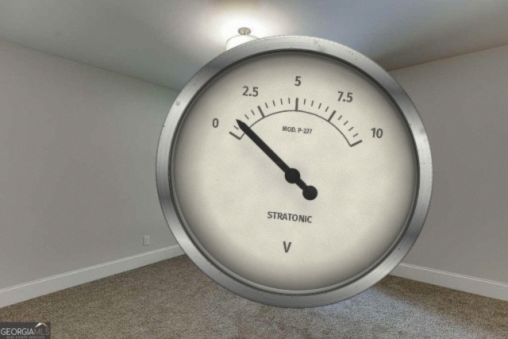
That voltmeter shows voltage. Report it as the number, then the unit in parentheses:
1 (V)
